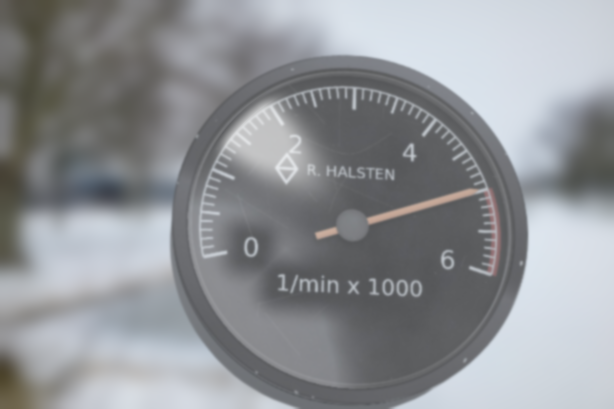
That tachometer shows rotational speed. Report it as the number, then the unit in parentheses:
5000 (rpm)
